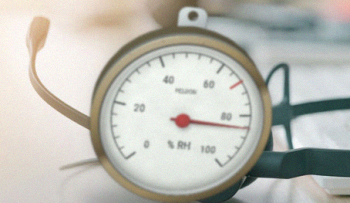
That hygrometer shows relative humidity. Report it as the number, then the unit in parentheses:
84 (%)
